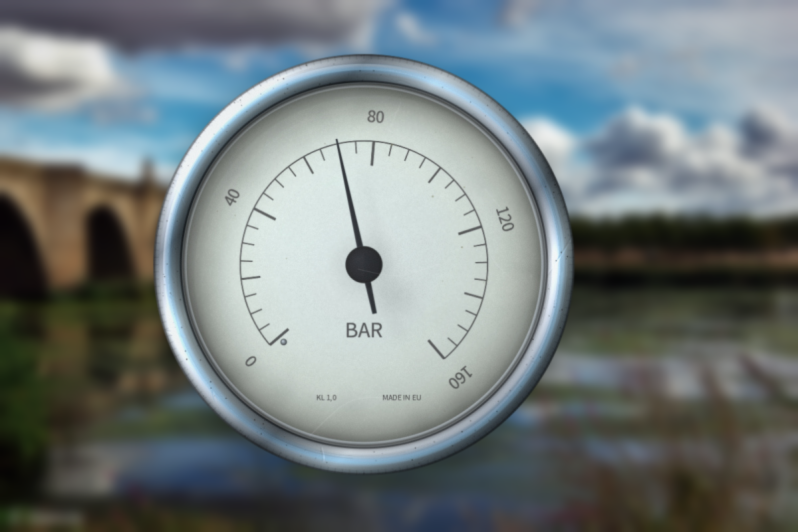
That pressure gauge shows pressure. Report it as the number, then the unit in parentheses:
70 (bar)
